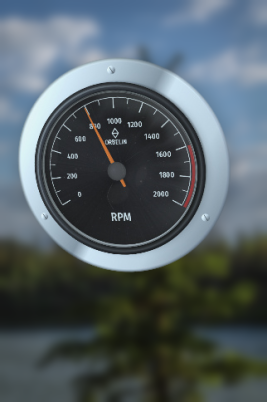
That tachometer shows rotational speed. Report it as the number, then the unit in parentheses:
800 (rpm)
